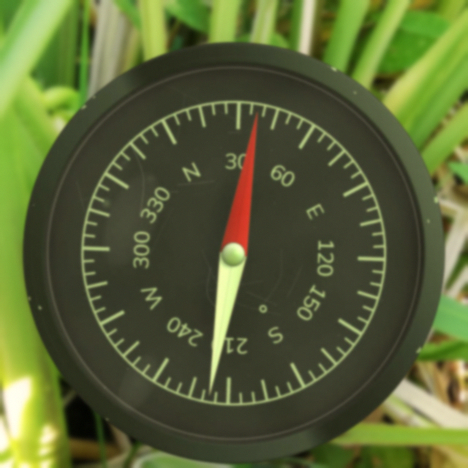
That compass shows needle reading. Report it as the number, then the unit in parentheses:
37.5 (°)
